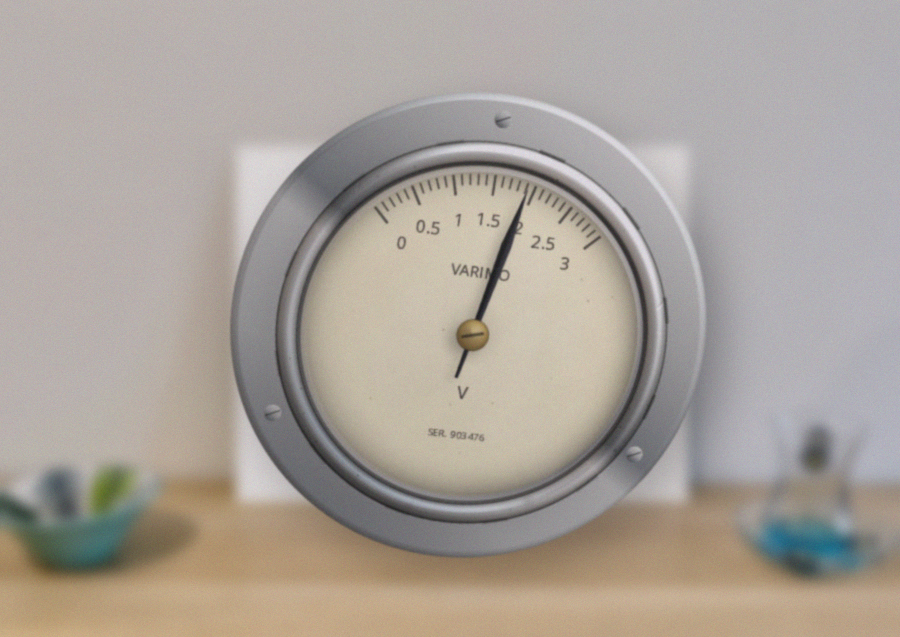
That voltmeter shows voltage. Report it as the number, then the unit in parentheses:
1.9 (V)
